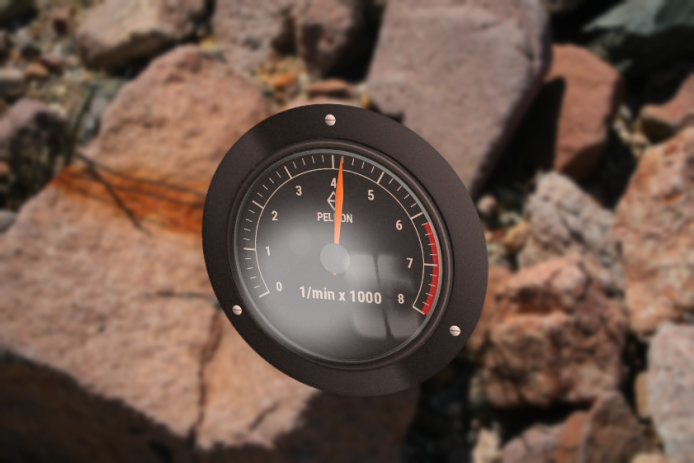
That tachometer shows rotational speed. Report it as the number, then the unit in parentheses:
4200 (rpm)
